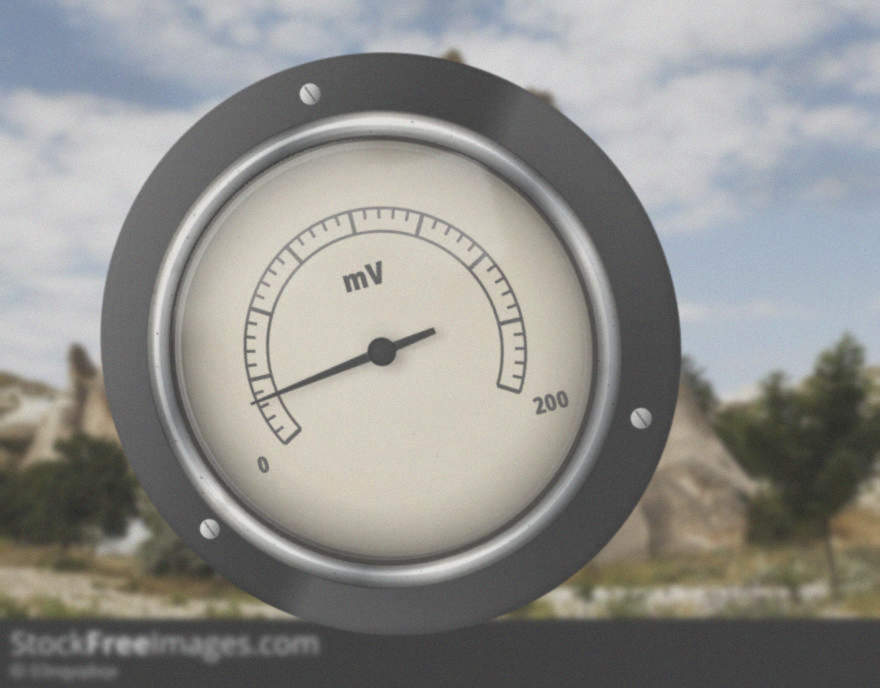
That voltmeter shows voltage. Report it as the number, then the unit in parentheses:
17.5 (mV)
